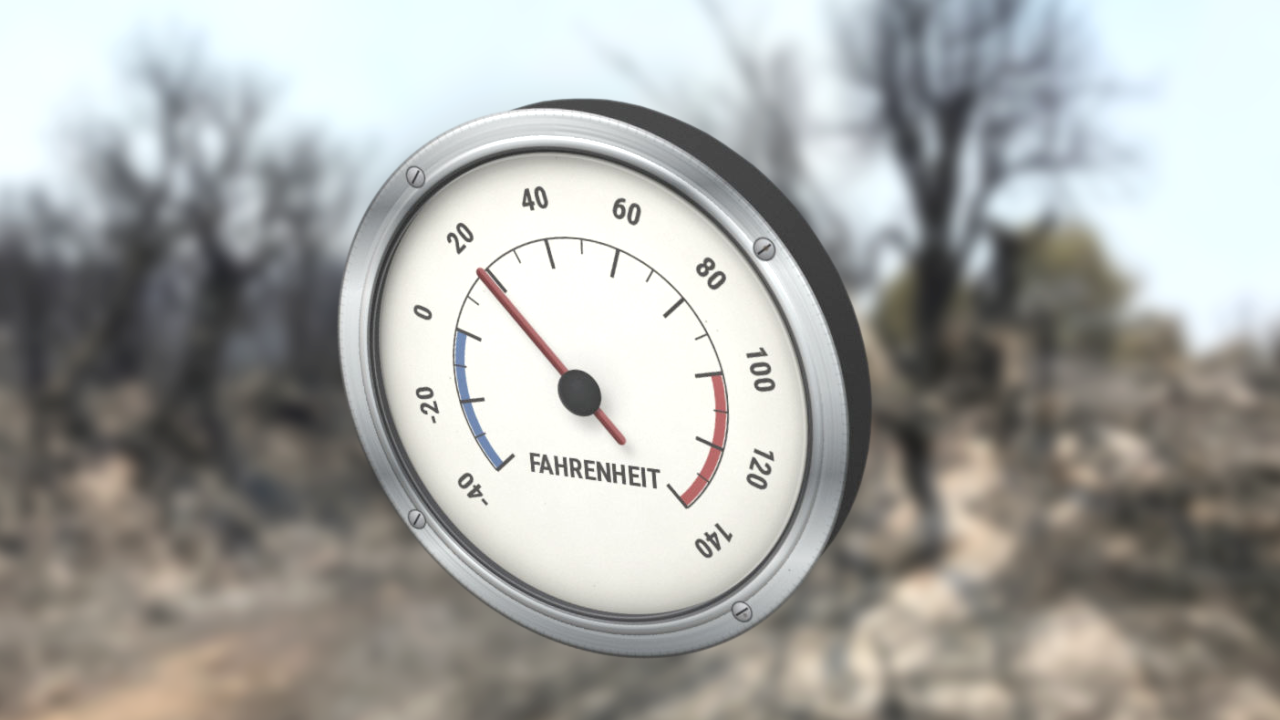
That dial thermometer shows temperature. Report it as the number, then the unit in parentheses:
20 (°F)
